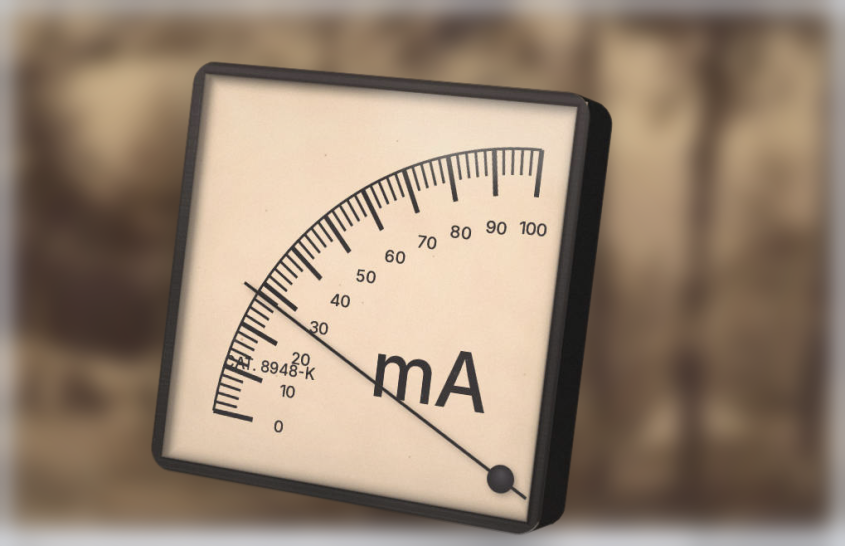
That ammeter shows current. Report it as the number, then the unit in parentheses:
28 (mA)
